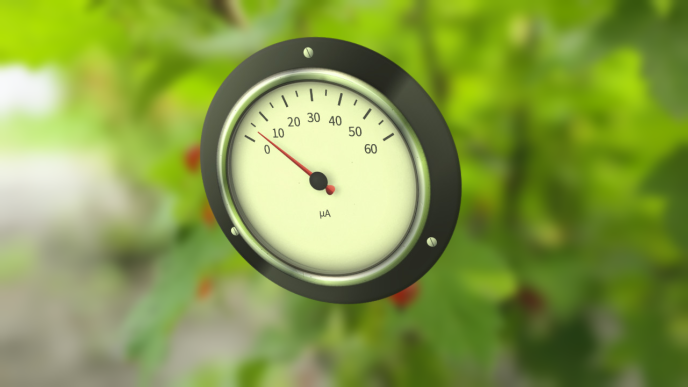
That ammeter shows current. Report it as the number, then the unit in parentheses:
5 (µA)
